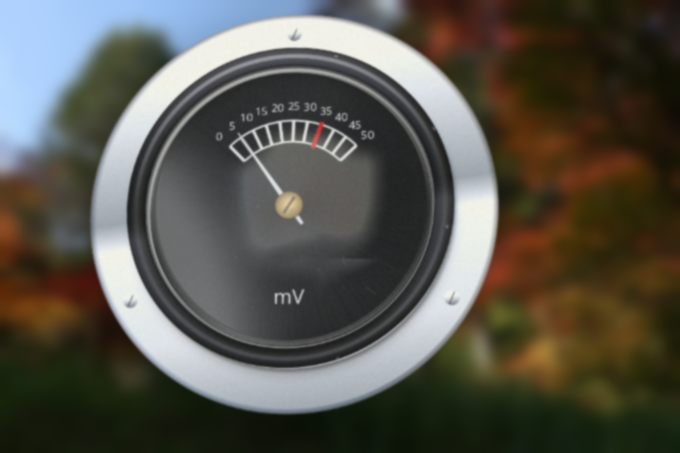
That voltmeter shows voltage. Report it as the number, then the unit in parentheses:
5 (mV)
